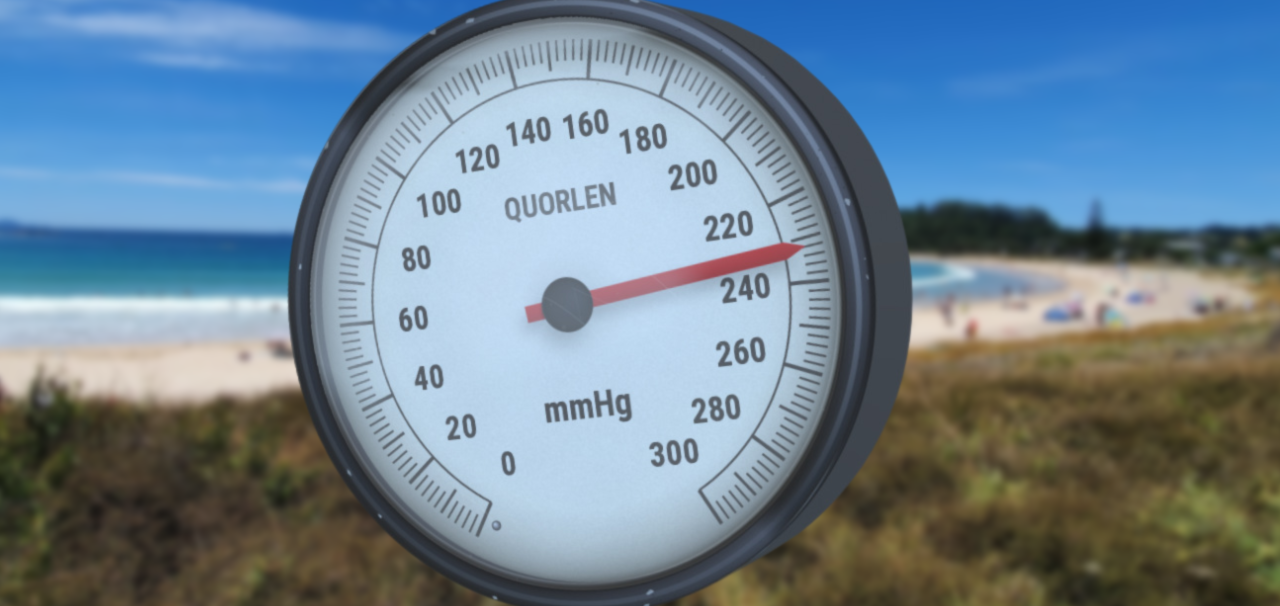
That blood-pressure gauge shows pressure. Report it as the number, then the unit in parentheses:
232 (mmHg)
